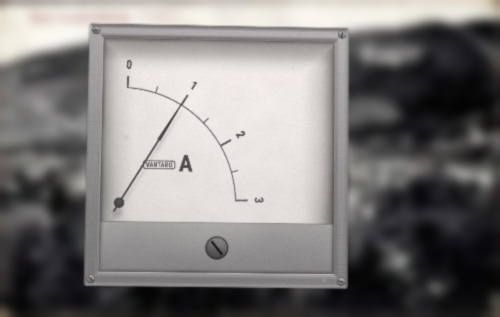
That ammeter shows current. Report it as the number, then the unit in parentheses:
1 (A)
